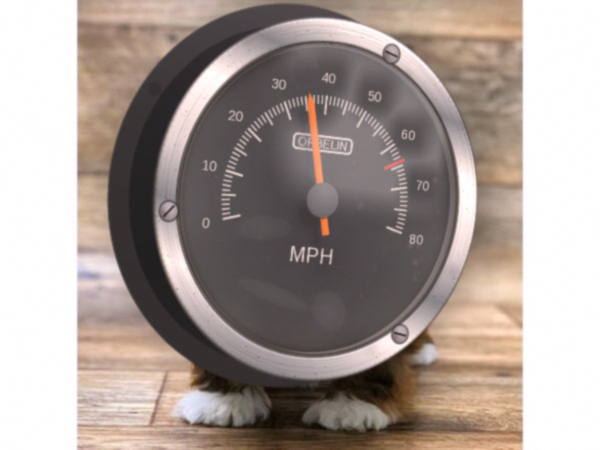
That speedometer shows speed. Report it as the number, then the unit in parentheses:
35 (mph)
